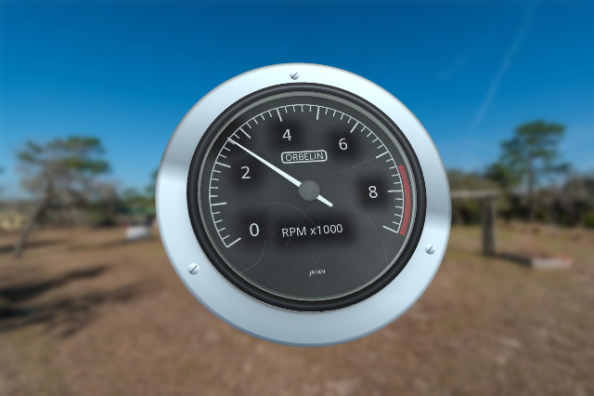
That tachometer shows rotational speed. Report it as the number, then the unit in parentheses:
2600 (rpm)
